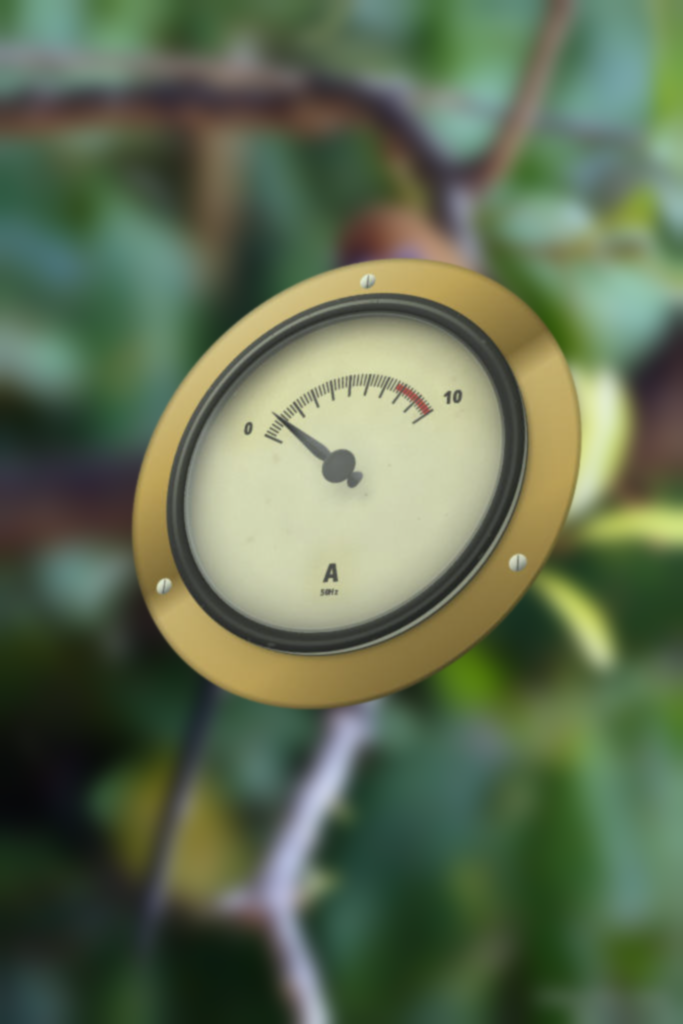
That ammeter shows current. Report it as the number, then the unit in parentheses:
1 (A)
